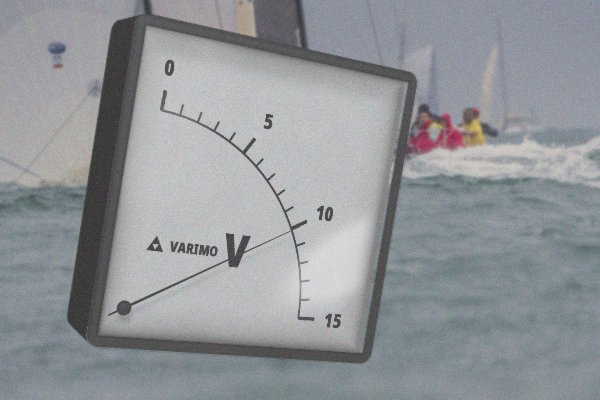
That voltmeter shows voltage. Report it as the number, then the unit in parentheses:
10 (V)
